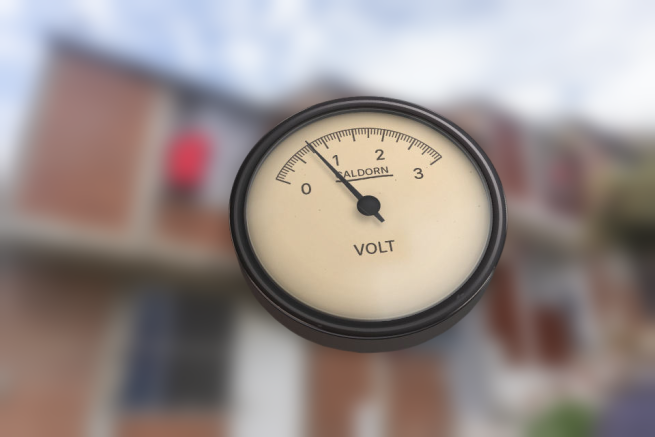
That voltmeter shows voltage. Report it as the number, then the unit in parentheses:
0.75 (V)
